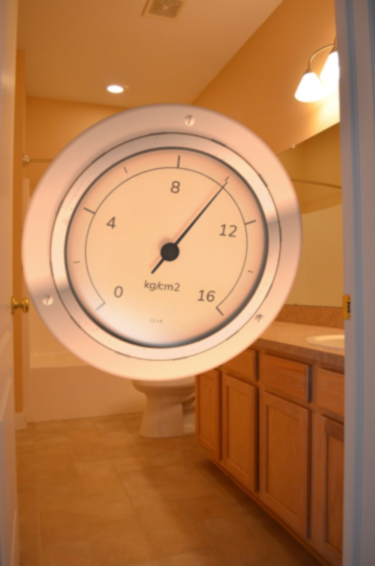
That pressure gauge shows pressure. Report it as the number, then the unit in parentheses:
10 (kg/cm²)
